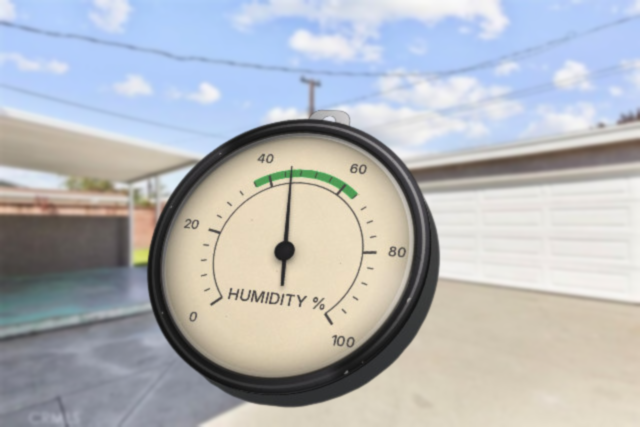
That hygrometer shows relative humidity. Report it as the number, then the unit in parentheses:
46 (%)
